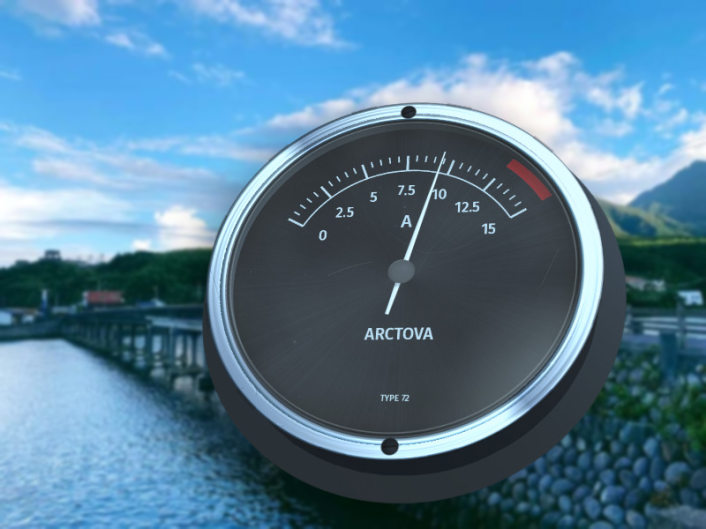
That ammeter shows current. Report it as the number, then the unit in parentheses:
9.5 (A)
